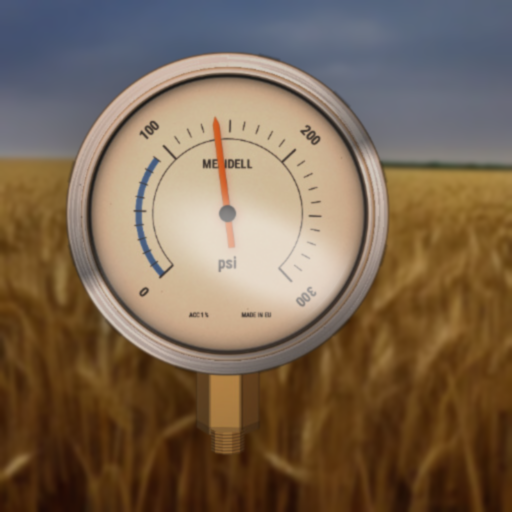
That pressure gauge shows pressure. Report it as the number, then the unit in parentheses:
140 (psi)
